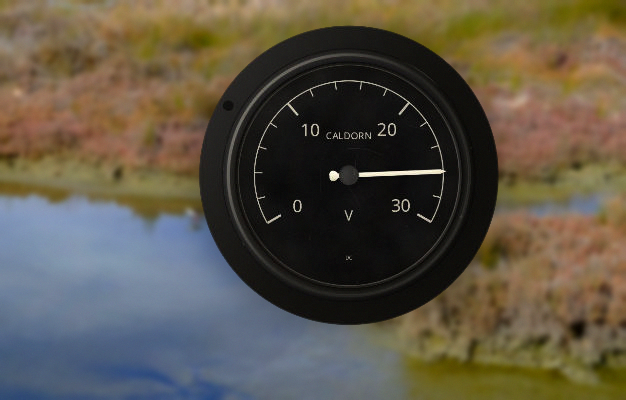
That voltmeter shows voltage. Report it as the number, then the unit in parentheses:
26 (V)
